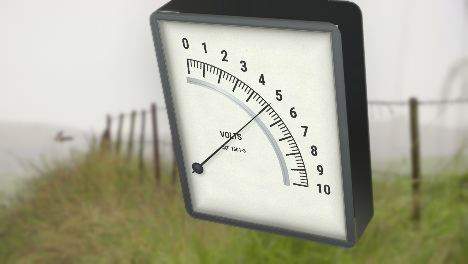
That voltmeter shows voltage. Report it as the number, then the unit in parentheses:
5 (V)
